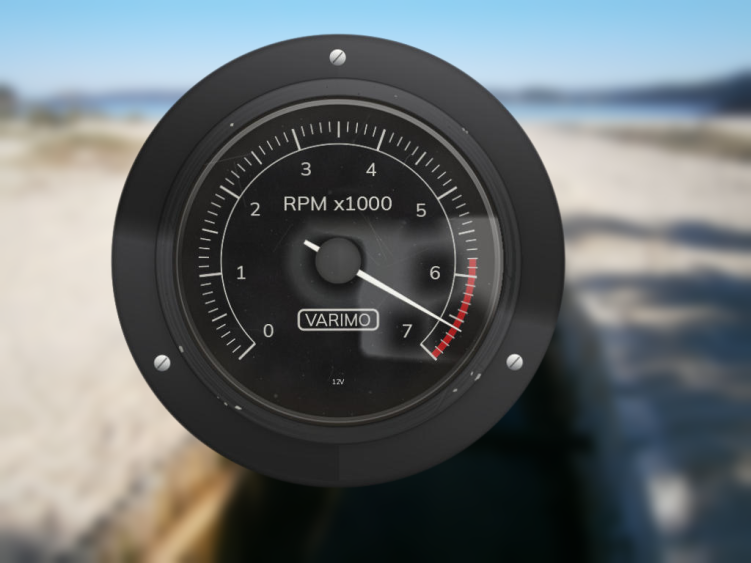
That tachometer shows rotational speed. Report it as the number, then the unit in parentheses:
6600 (rpm)
